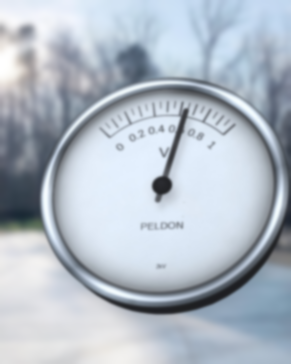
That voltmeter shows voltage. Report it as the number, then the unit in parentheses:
0.65 (V)
